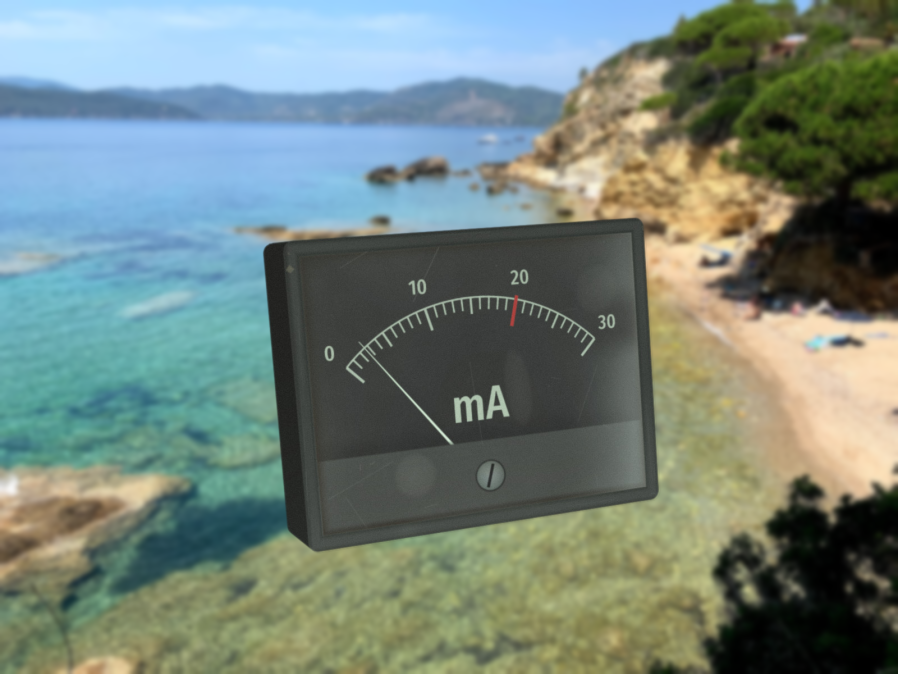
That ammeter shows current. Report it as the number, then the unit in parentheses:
2.5 (mA)
